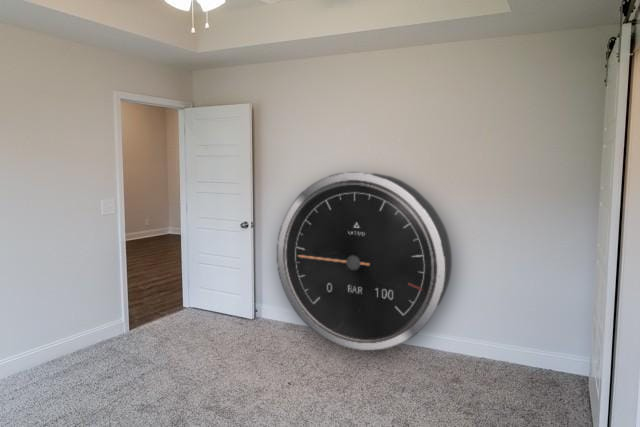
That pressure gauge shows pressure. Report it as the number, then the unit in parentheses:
17.5 (bar)
